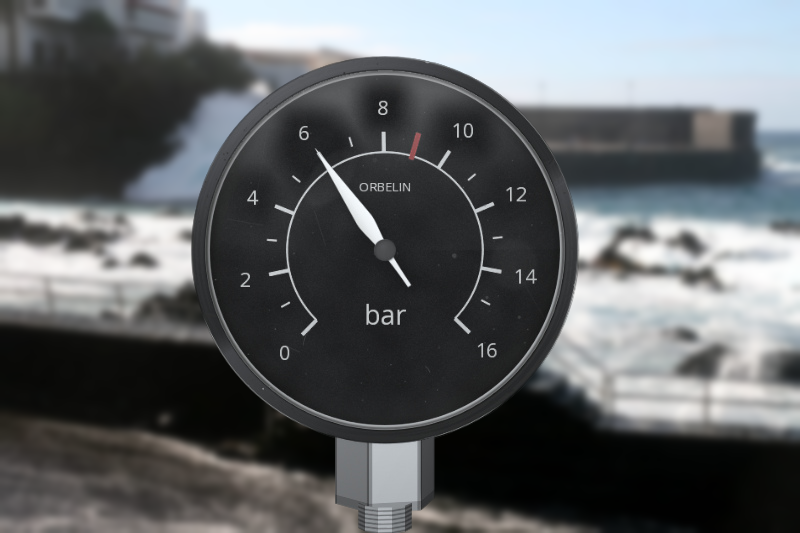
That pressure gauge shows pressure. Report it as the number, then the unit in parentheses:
6 (bar)
